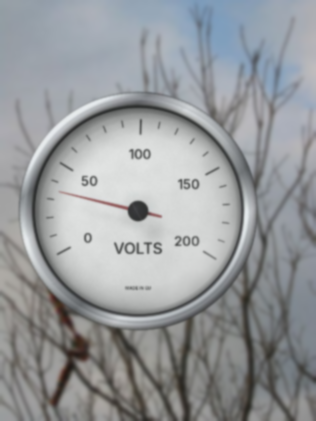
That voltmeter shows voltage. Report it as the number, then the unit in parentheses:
35 (V)
